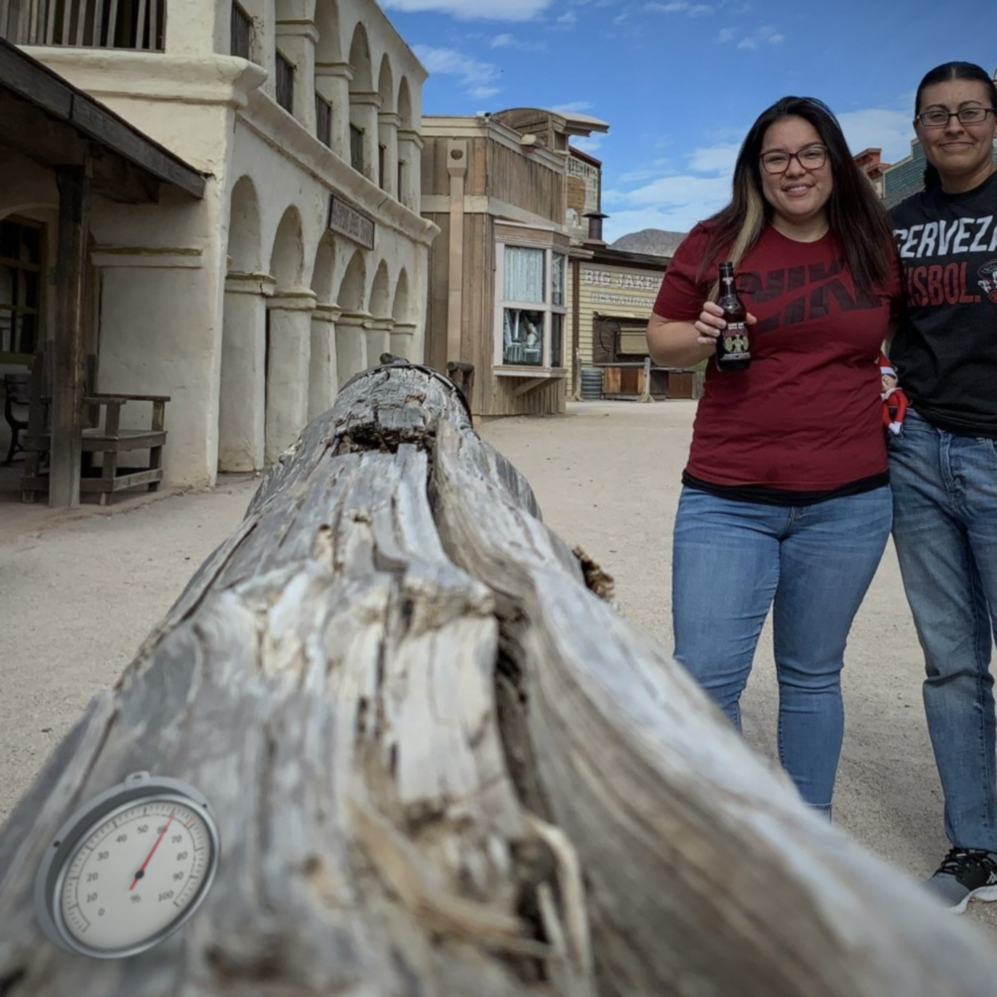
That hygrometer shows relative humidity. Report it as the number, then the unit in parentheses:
60 (%)
